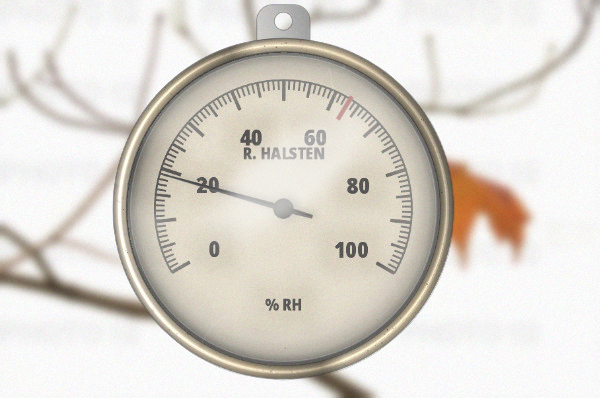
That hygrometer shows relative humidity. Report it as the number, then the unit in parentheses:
19 (%)
